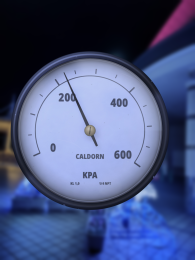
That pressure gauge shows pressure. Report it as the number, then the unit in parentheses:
225 (kPa)
